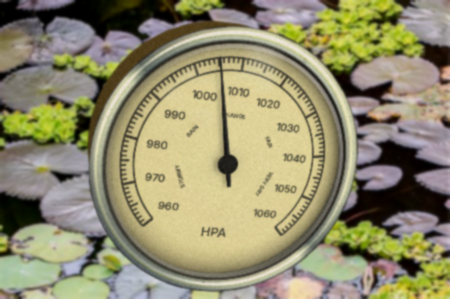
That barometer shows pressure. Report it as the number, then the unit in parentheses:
1005 (hPa)
